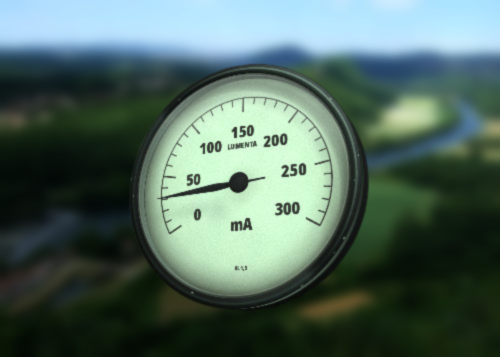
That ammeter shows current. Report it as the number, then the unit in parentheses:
30 (mA)
